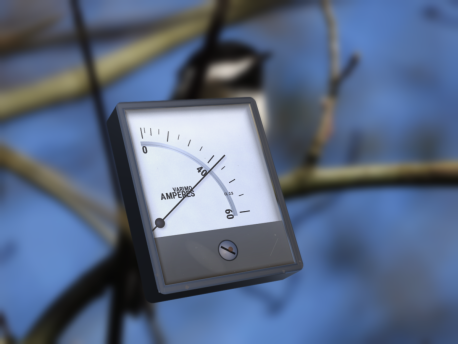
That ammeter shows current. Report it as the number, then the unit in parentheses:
42.5 (A)
